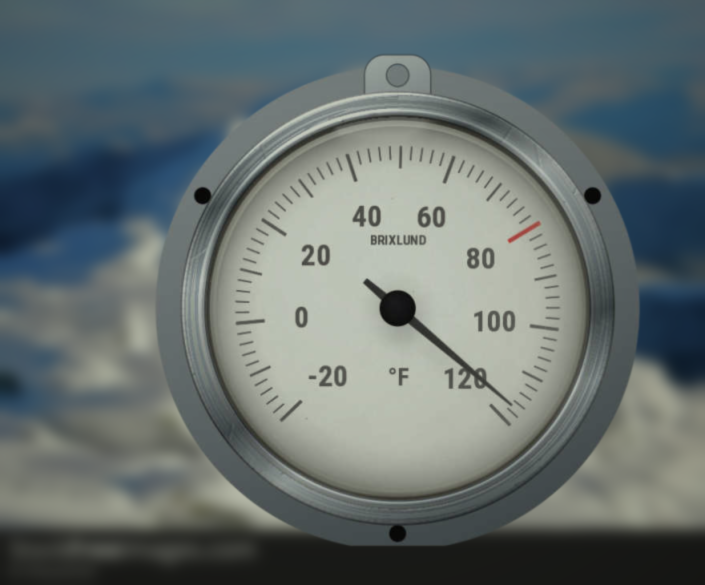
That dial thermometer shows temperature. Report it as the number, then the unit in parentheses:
117 (°F)
